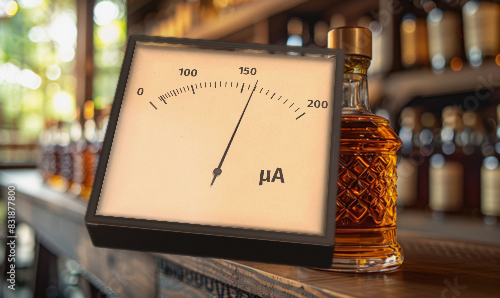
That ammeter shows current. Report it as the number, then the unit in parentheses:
160 (µA)
